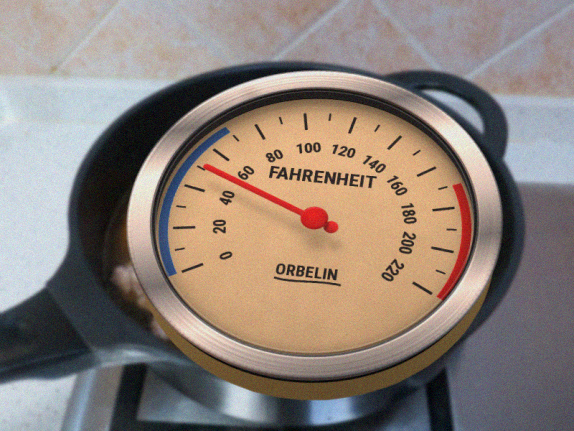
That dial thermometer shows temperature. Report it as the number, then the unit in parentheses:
50 (°F)
